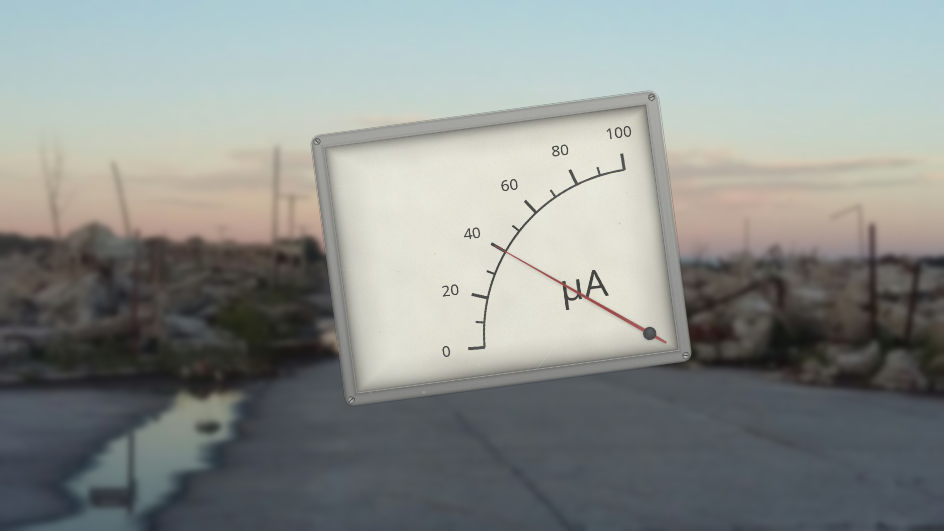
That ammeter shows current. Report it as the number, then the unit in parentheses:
40 (µA)
